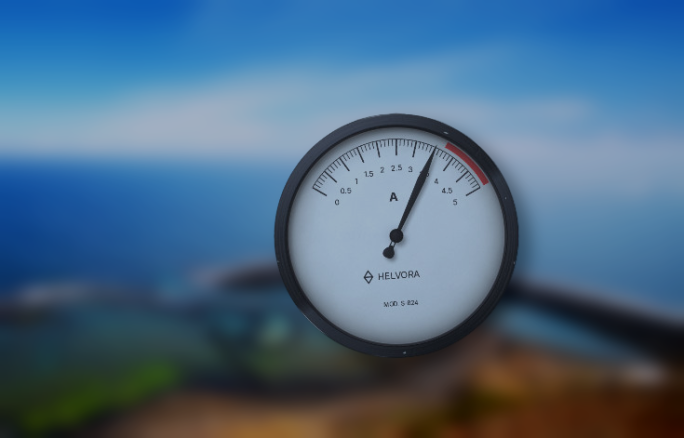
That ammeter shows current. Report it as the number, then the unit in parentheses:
3.5 (A)
